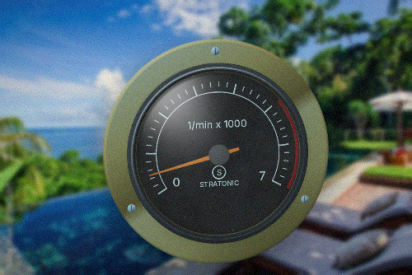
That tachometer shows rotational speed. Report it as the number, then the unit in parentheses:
500 (rpm)
